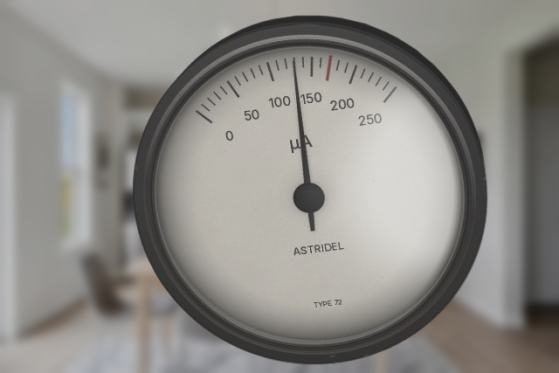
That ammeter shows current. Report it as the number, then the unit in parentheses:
130 (µA)
